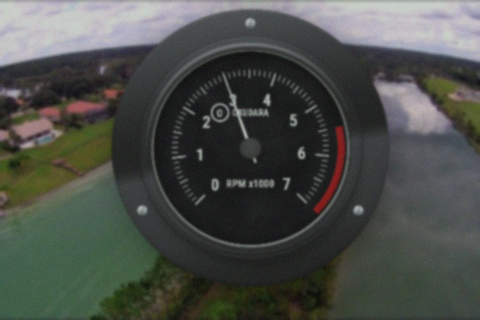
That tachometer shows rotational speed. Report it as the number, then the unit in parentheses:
3000 (rpm)
